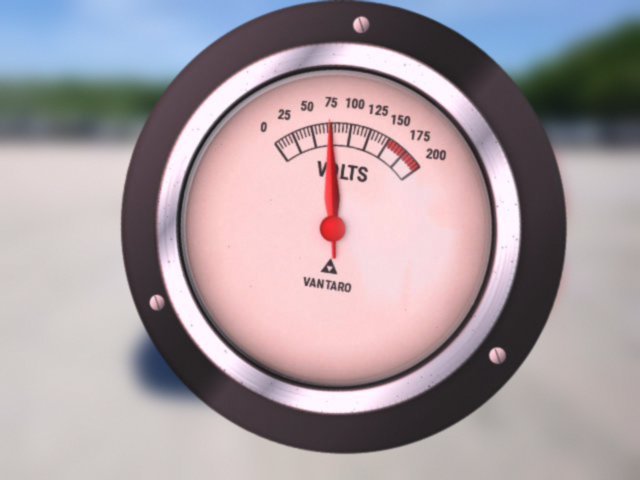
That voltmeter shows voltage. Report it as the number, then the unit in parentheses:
75 (V)
